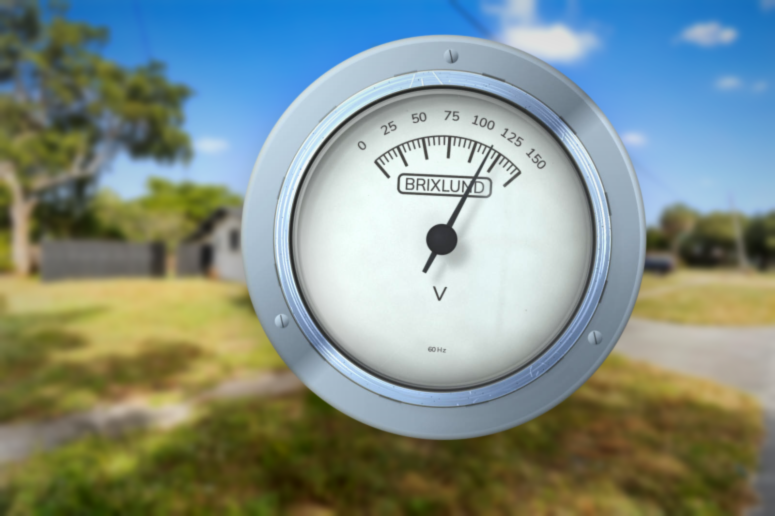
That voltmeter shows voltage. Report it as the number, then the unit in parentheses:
115 (V)
